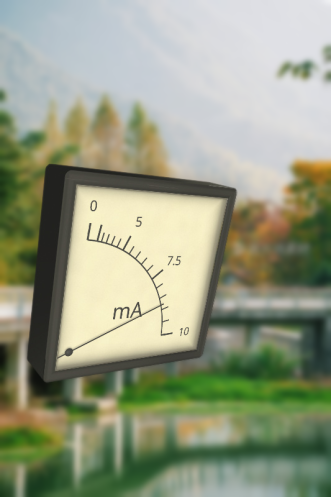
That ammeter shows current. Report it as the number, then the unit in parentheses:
8.75 (mA)
